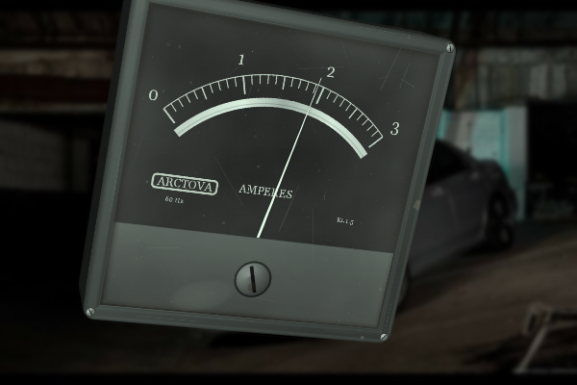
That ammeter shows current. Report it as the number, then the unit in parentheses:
1.9 (A)
